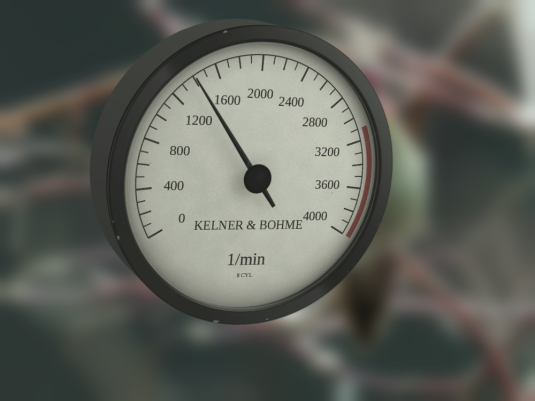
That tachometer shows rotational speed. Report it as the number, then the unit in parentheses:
1400 (rpm)
